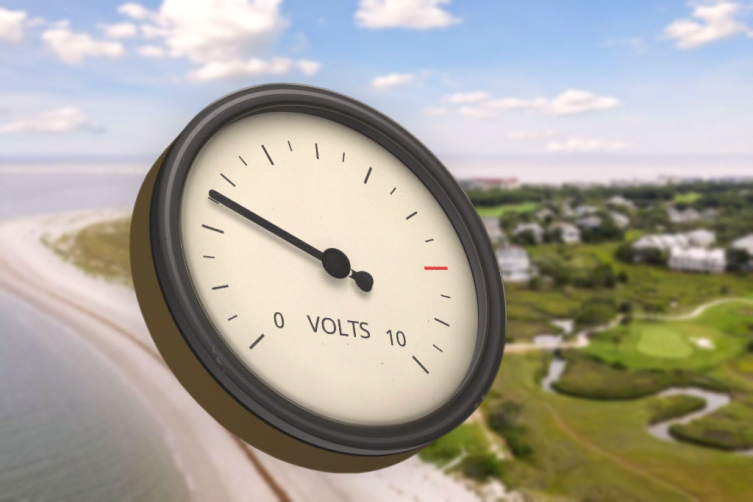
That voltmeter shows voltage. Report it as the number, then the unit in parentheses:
2.5 (V)
